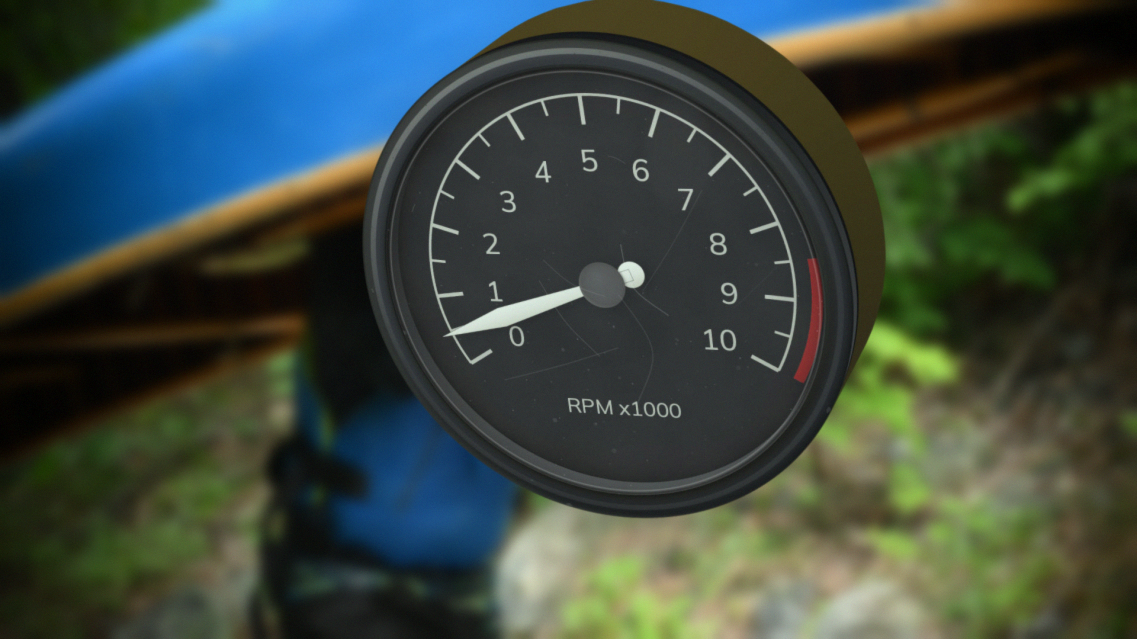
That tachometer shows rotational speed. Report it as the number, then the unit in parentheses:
500 (rpm)
